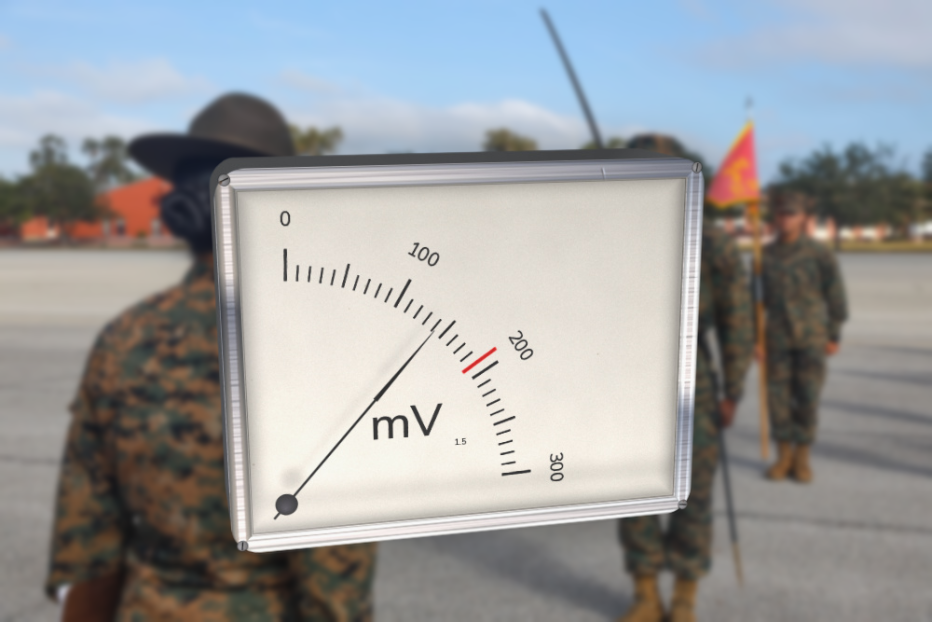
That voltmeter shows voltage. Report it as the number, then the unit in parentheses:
140 (mV)
